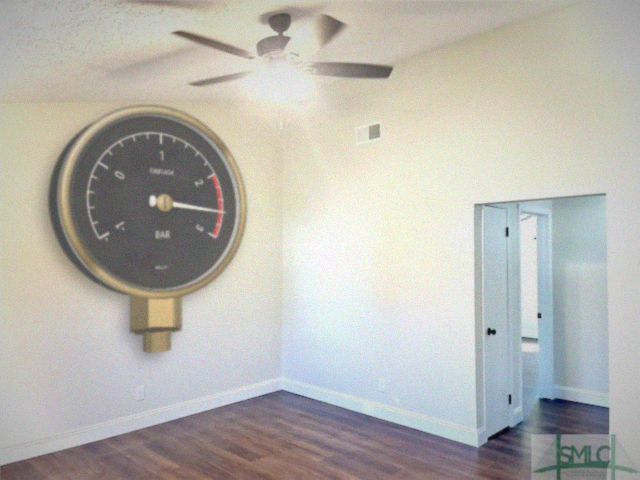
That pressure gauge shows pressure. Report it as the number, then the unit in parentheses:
2.6 (bar)
